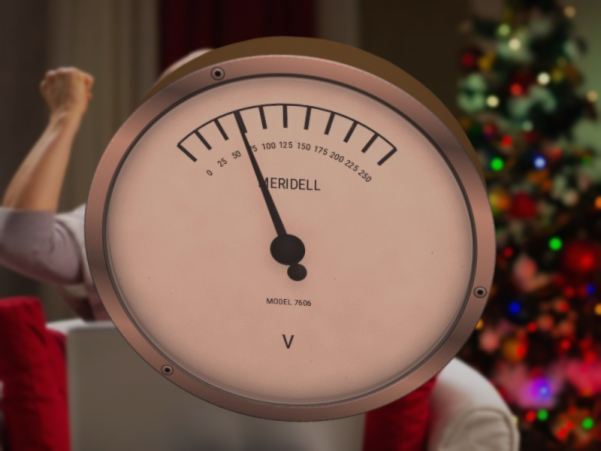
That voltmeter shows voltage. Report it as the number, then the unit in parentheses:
75 (V)
